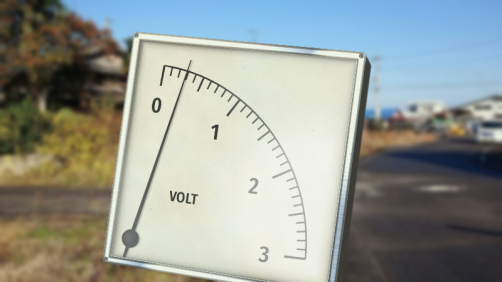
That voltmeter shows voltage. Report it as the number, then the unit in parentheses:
0.3 (V)
